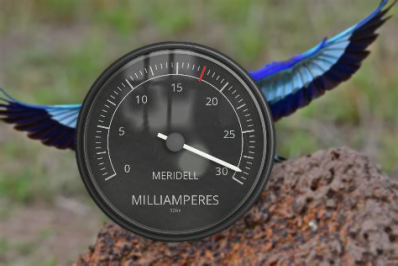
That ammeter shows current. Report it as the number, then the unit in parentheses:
29 (mA)
